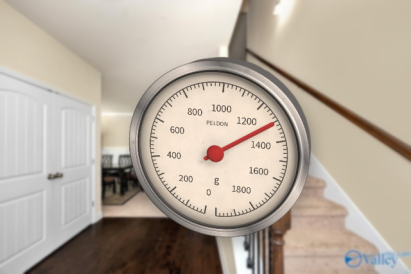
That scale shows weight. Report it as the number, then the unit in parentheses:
1300 (g)
